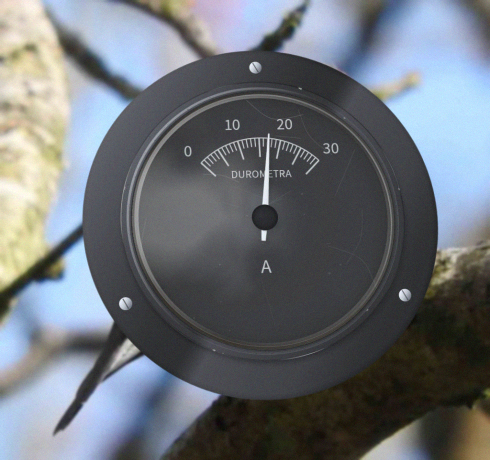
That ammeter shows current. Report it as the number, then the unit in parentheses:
17 (A)
